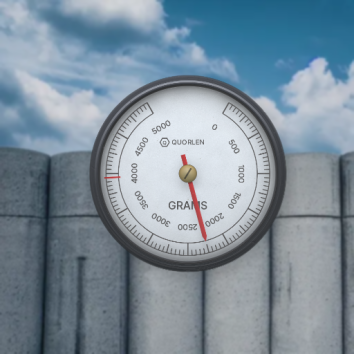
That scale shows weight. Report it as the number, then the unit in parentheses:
2250 (g)
